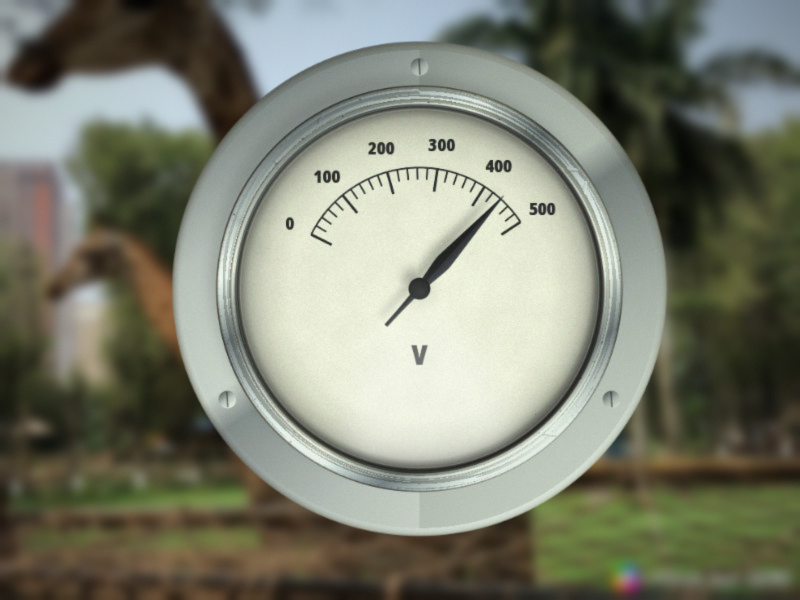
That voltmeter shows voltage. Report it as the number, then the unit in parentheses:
440 (V)
